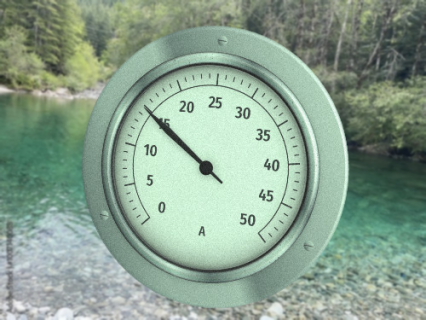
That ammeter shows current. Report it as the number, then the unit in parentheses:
15 (A)
